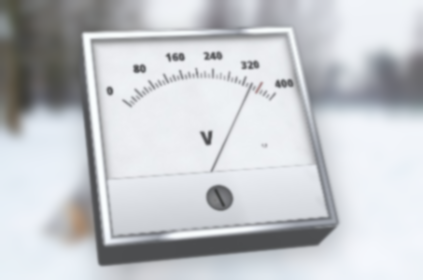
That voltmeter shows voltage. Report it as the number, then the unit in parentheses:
340 (V)
